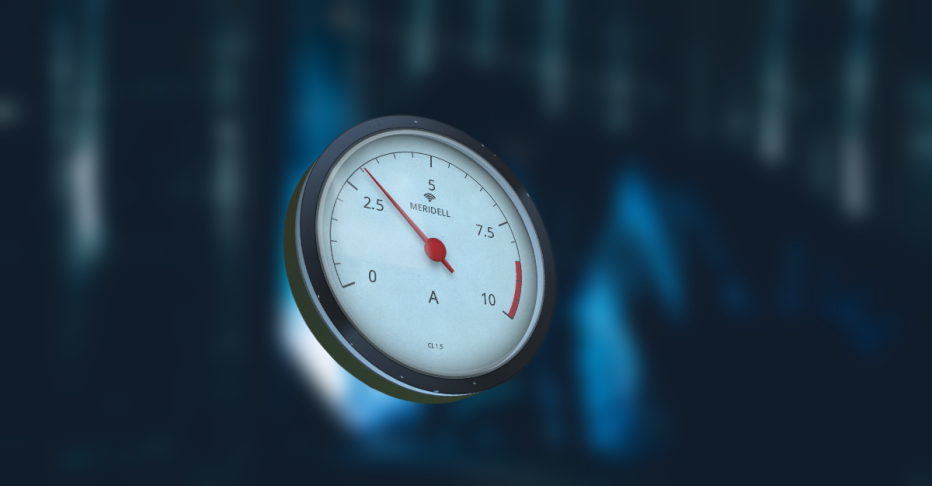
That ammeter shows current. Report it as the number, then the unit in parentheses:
3 (A)
